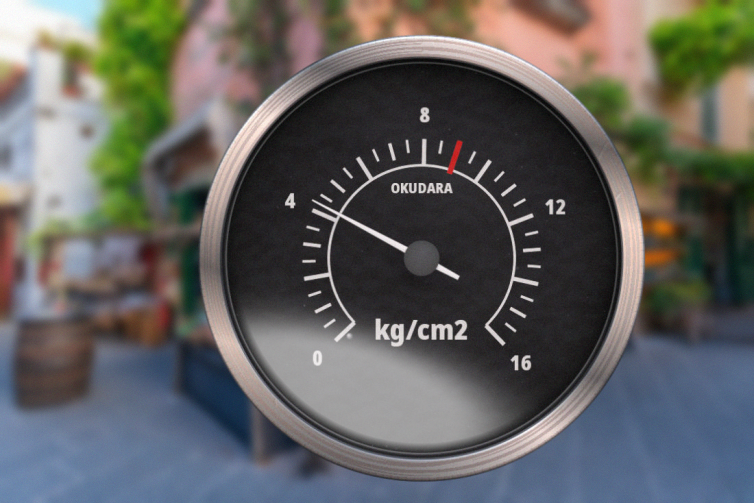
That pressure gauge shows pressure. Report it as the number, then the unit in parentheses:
4.25 (kg/cm²)
